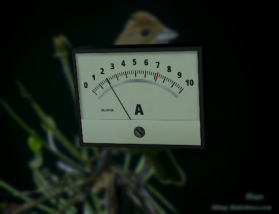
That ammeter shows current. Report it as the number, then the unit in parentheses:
2 (A)
